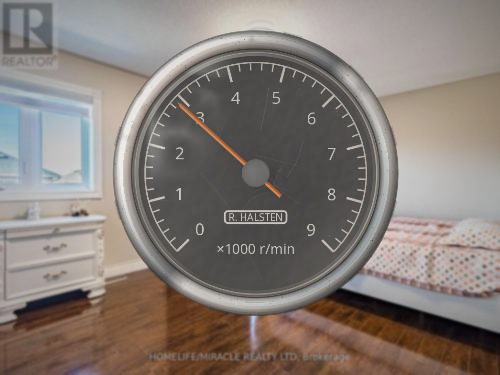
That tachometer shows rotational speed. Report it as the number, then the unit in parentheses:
2900 (rpm)
